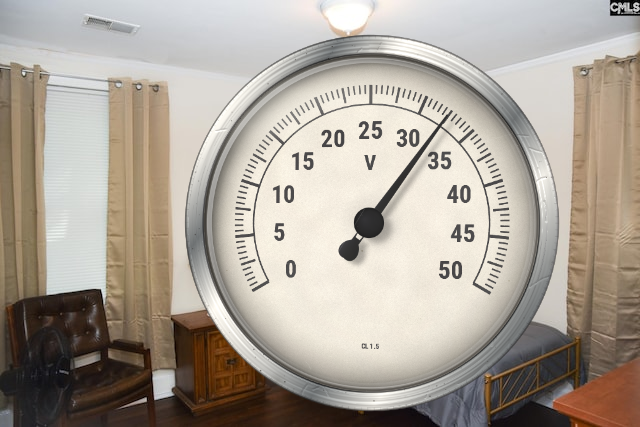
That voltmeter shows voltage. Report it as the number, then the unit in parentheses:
32.5 (V)
